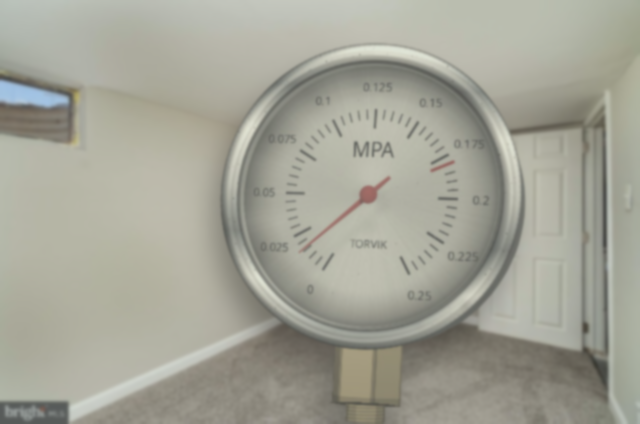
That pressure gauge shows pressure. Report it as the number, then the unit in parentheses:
0.015 (MPa)
